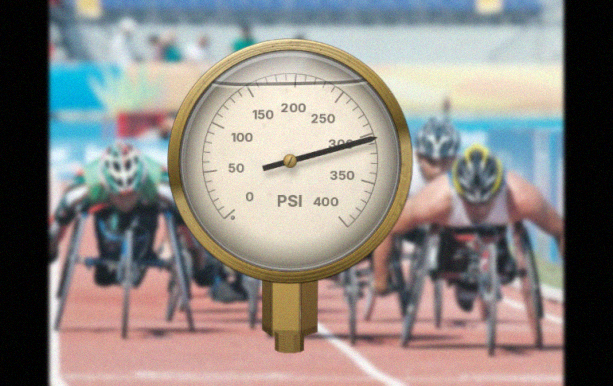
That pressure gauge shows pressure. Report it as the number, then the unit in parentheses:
305 (psi)
